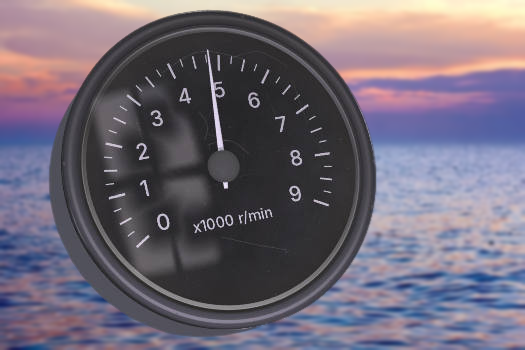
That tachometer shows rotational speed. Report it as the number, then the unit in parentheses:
4750 (rpm)
